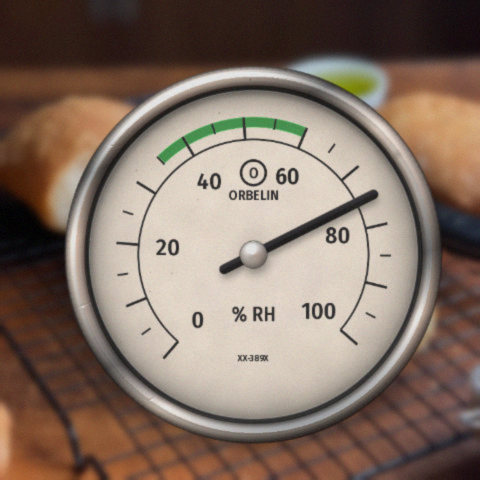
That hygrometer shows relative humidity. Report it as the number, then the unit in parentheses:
75 (%)
